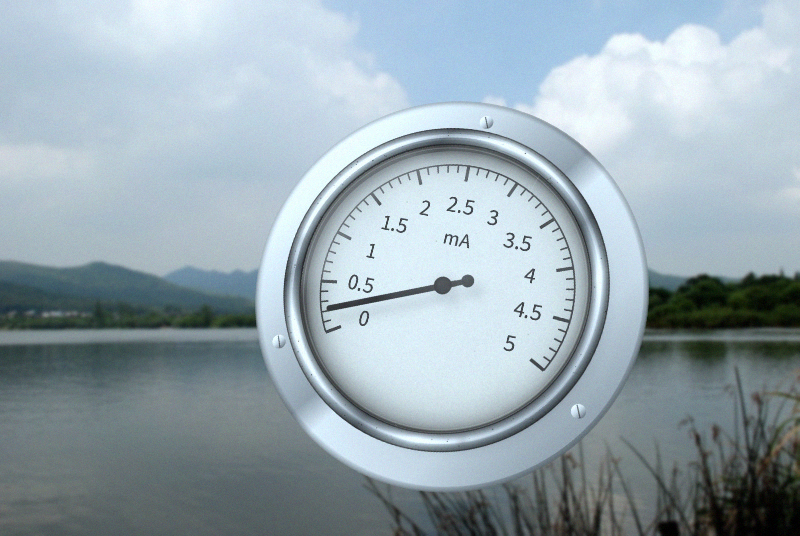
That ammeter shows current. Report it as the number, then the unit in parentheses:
0.2 (mA)
